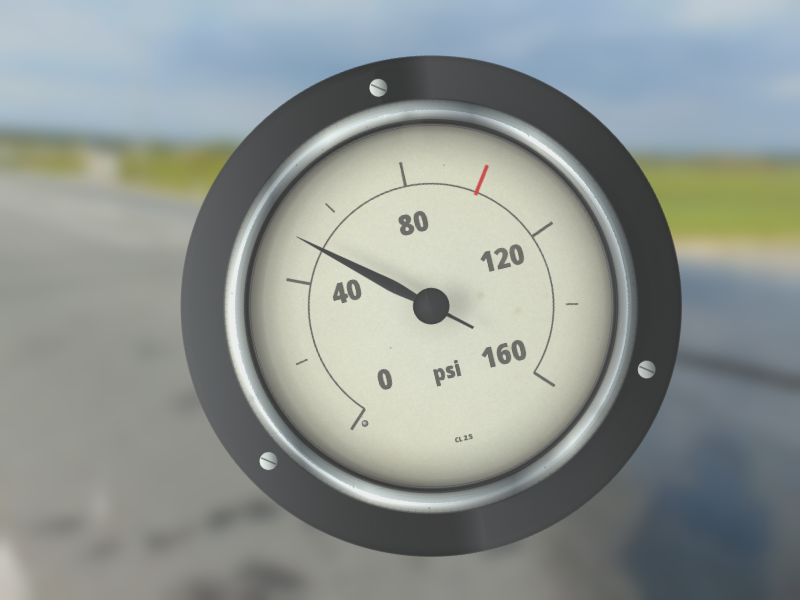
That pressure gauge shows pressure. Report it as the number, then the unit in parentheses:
50 (psi)
